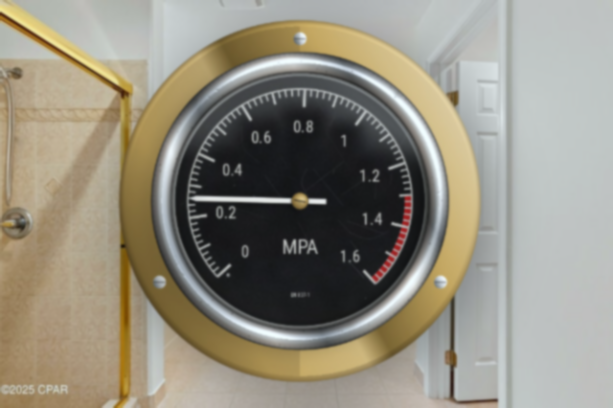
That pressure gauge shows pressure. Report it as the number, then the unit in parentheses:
0.26 (MPa)
